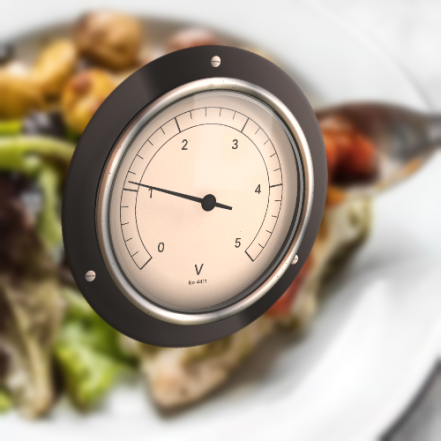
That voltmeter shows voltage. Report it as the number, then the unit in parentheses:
1.1 (V)
